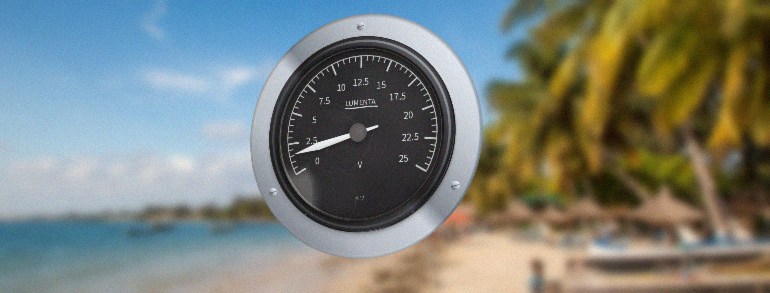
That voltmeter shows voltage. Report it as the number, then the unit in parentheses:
1.5 (V)
